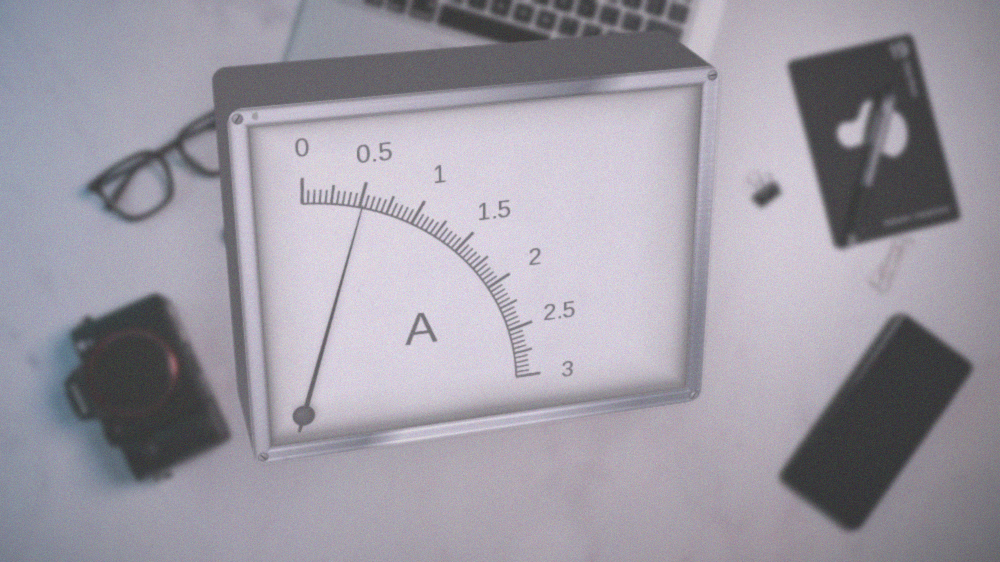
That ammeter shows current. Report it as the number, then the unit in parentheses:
0.5 (A)
